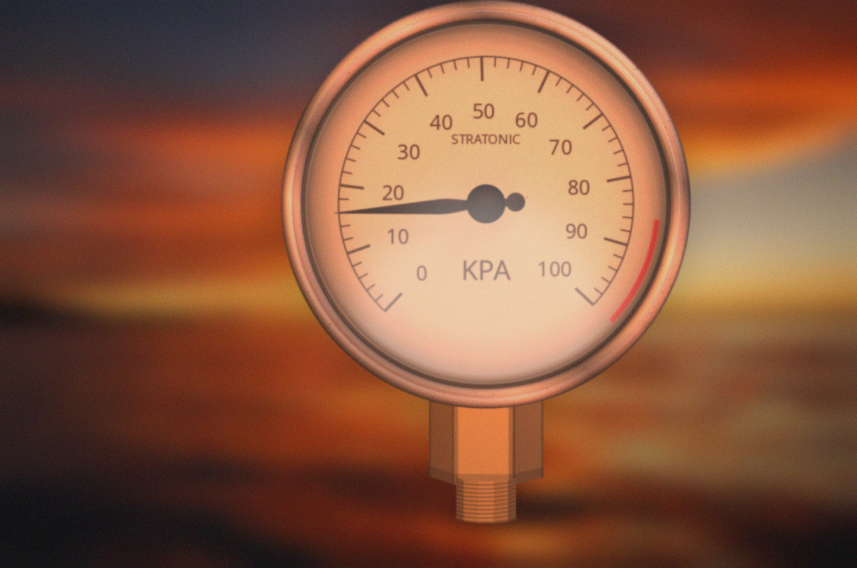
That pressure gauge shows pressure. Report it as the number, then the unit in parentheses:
16 (kPa)
